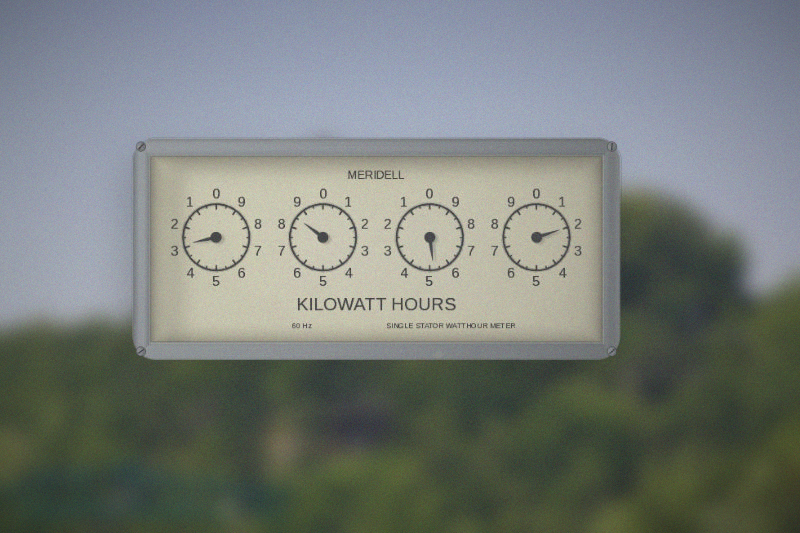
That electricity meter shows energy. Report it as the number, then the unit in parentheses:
2852 (kWh)
